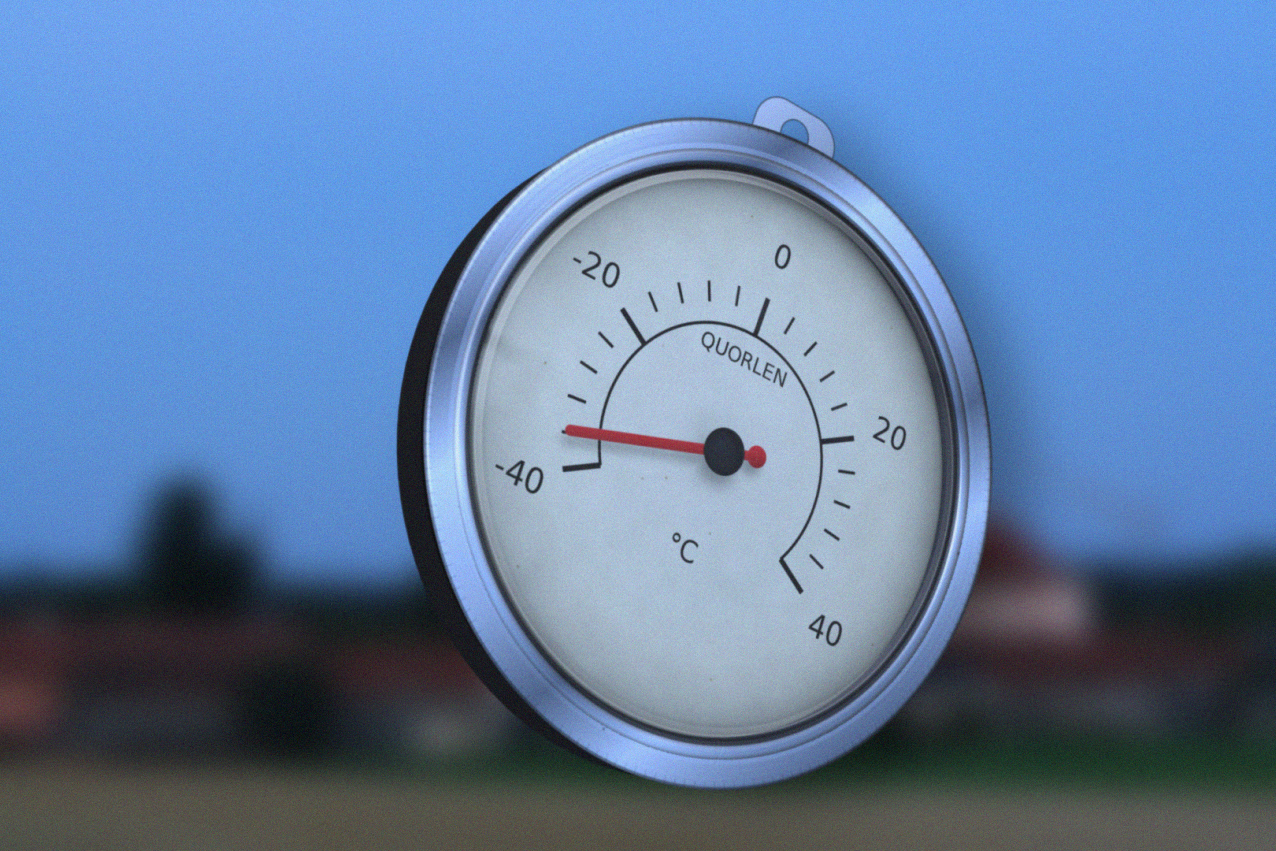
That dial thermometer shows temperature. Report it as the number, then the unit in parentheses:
-36 (°C)
